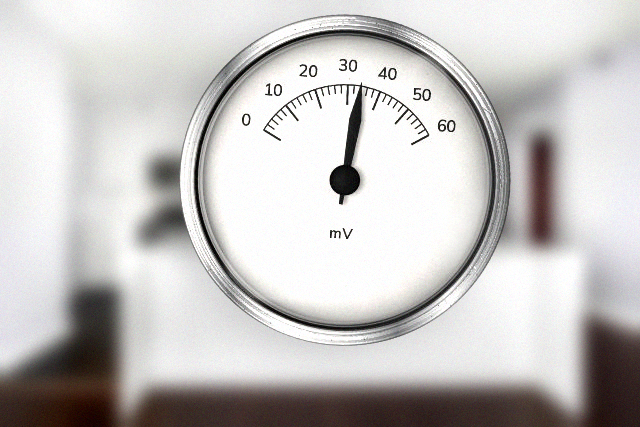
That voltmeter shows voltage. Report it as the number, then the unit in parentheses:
34 (mV)
